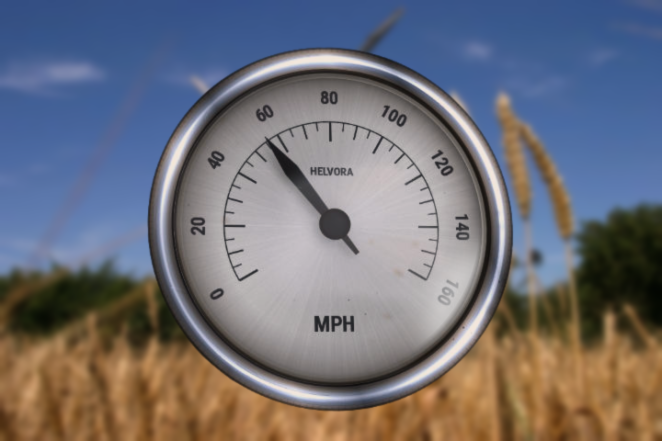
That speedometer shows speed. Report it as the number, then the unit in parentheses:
55 (mph)
